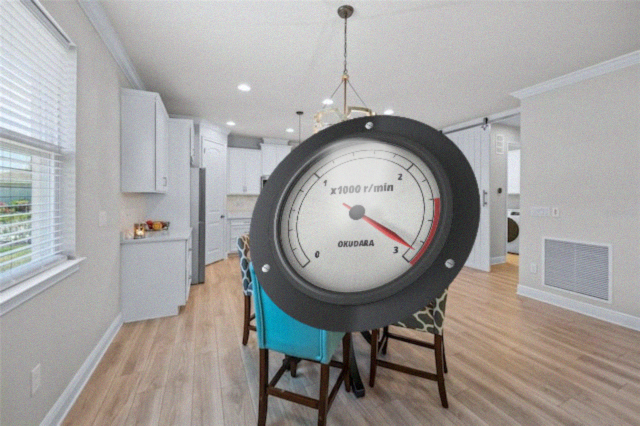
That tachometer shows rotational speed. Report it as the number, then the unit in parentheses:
2900 (rpm)
